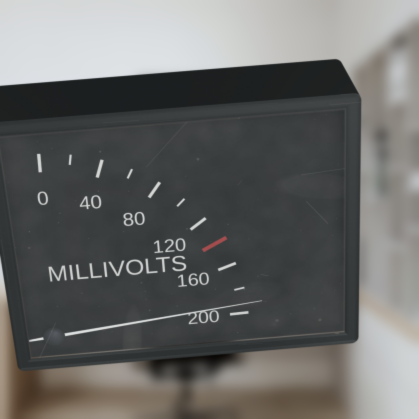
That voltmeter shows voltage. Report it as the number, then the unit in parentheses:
190 (mV)
